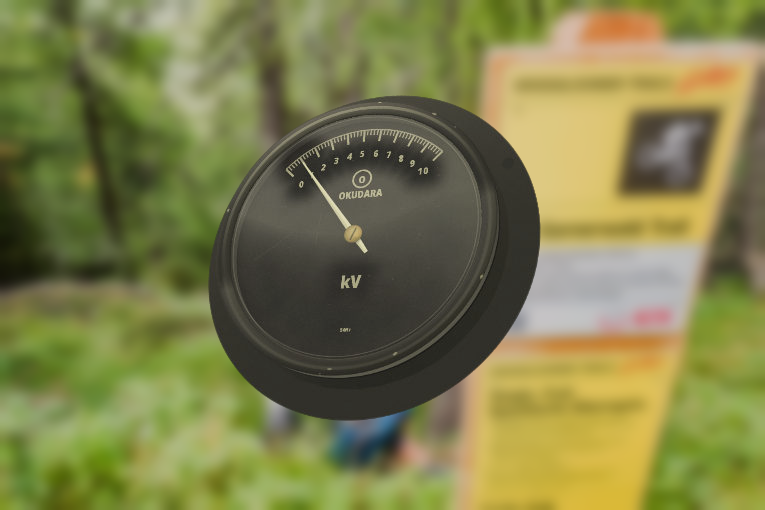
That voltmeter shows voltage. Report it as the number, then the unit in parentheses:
1 (kV)
